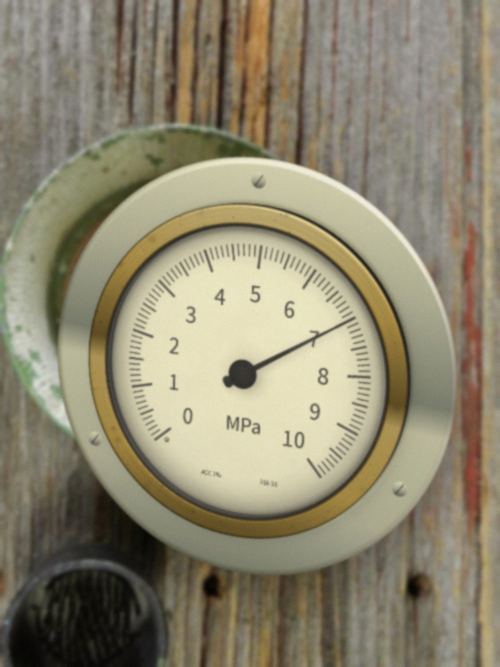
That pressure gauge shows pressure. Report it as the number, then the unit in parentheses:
7 (MPa)
